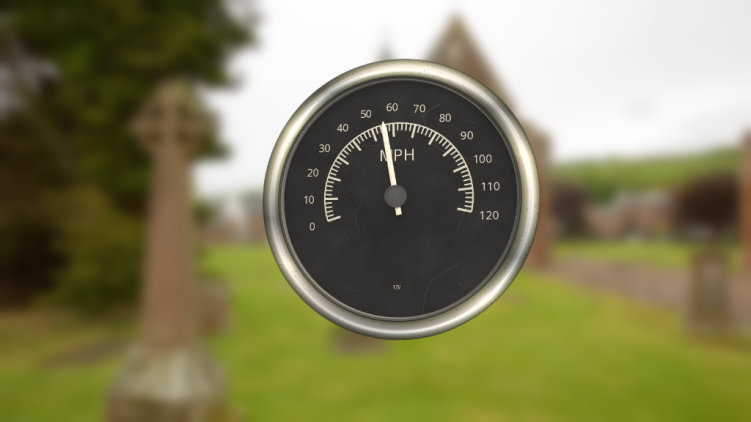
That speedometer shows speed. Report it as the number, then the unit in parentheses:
56 (mph)
